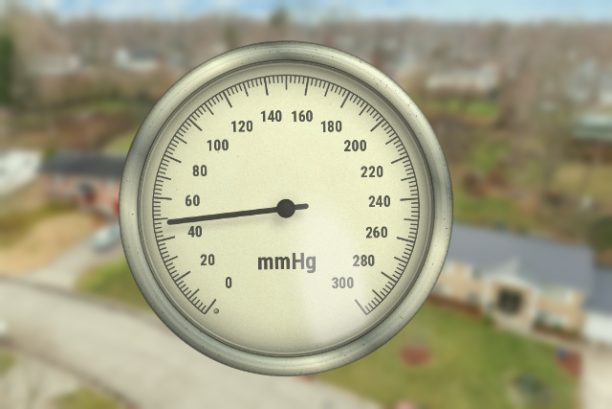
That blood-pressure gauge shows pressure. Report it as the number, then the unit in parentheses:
48 (mmHg)
